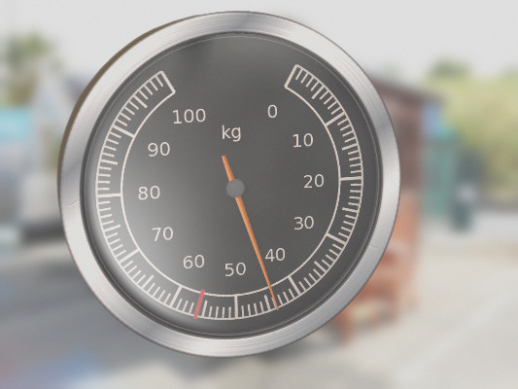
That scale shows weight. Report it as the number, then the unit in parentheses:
44 (kg)
